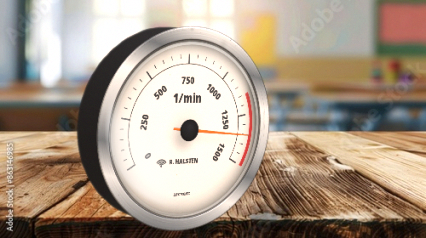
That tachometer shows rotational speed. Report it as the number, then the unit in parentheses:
1350 (rpm)
